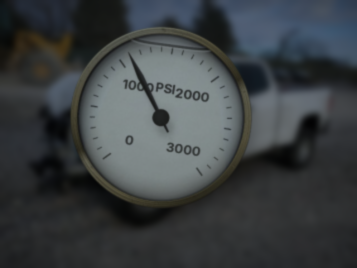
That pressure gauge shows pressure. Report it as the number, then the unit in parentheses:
1100 (psi)
